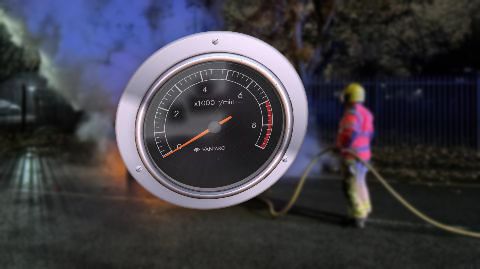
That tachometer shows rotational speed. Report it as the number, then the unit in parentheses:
0 (rpm)
